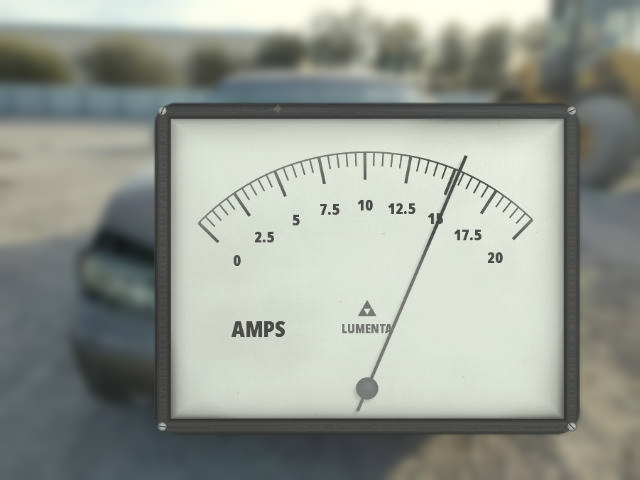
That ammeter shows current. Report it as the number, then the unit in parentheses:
15.25 (A)
